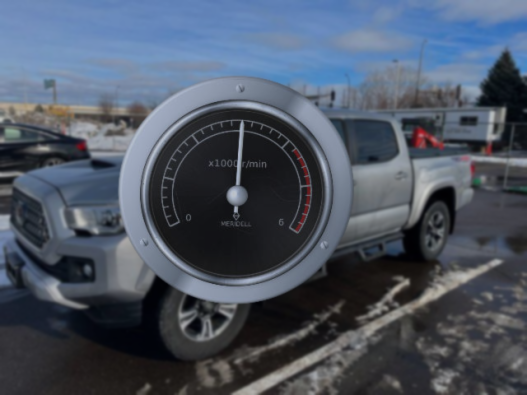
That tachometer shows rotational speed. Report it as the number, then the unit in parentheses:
3000 (rpm)
